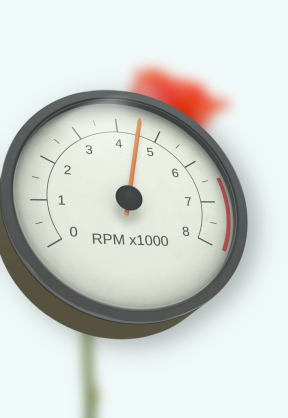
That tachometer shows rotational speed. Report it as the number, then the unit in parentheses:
4500 (rpm)
